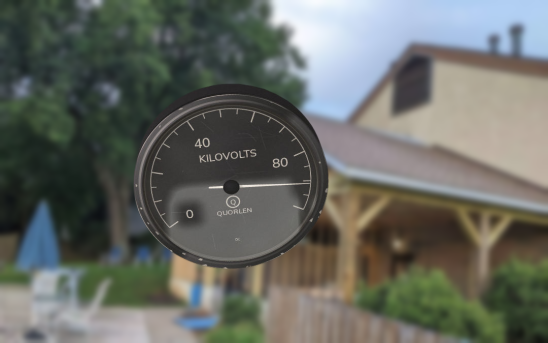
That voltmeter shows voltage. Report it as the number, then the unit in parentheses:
90 (kV)
